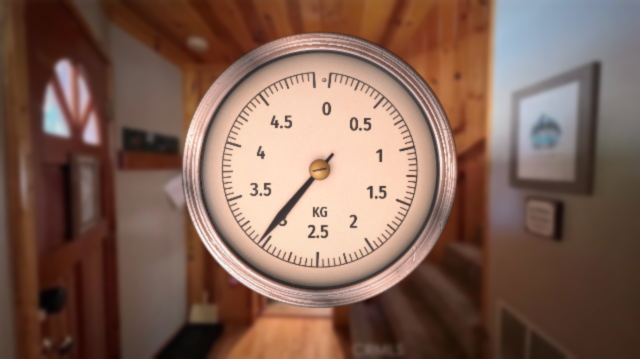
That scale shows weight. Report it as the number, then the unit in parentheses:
3.05 (kg)
